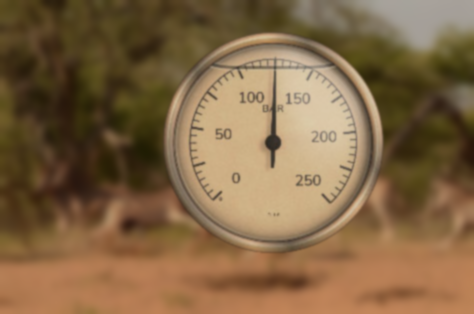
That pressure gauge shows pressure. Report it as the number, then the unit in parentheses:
125 (bar)
